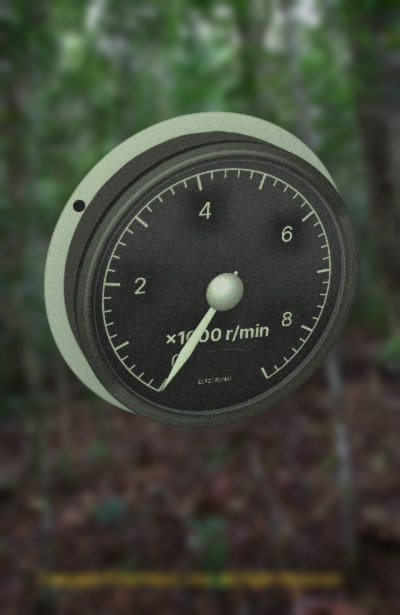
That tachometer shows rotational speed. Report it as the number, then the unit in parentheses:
0 (rpm)
